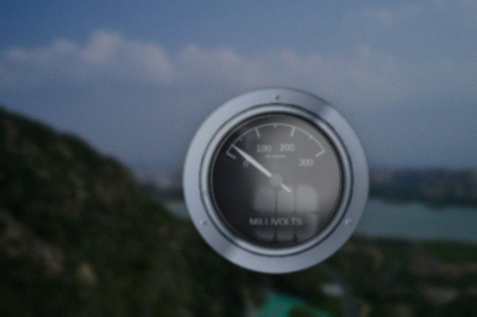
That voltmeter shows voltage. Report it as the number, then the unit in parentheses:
25 (mV)
